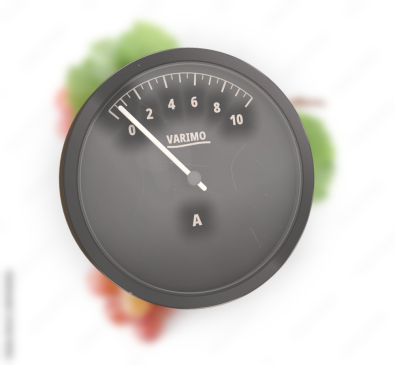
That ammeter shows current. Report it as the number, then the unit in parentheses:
0.5 (A)
